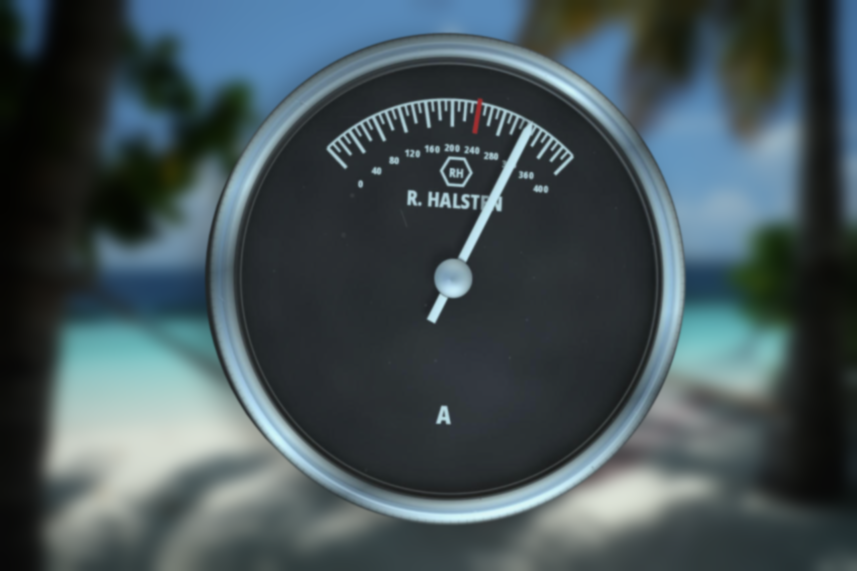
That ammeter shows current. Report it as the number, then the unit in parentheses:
320 (A)
